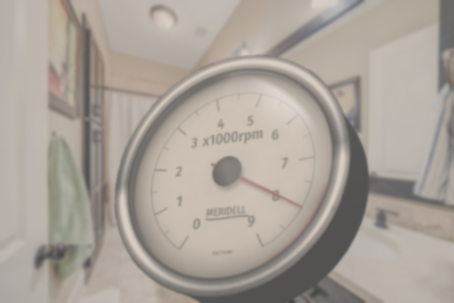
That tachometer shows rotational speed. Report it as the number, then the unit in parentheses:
8000 (rpm)
